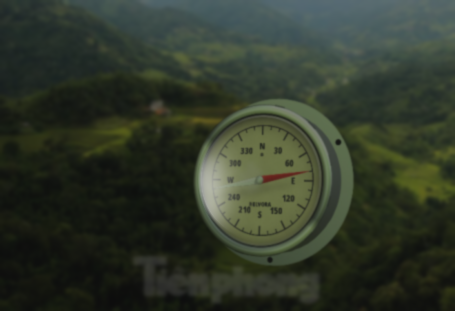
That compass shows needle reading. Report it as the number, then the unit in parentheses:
80 (°)
